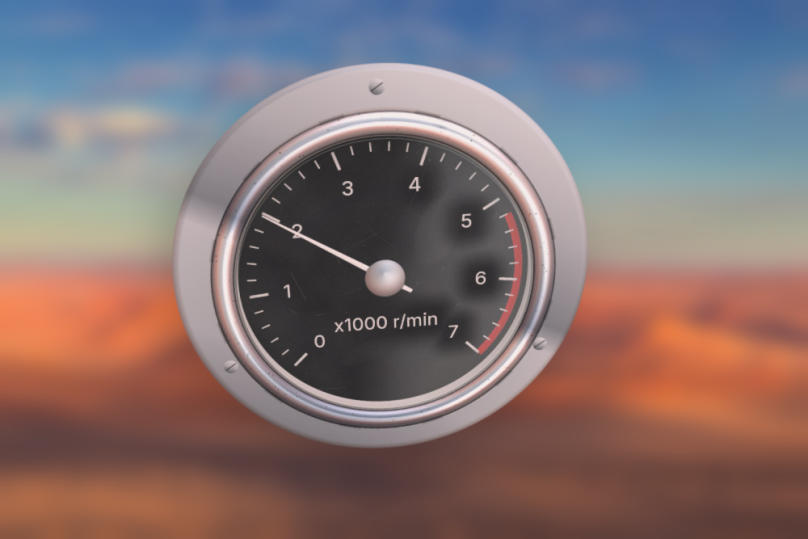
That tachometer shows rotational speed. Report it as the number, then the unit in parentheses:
2000 (rpm)
